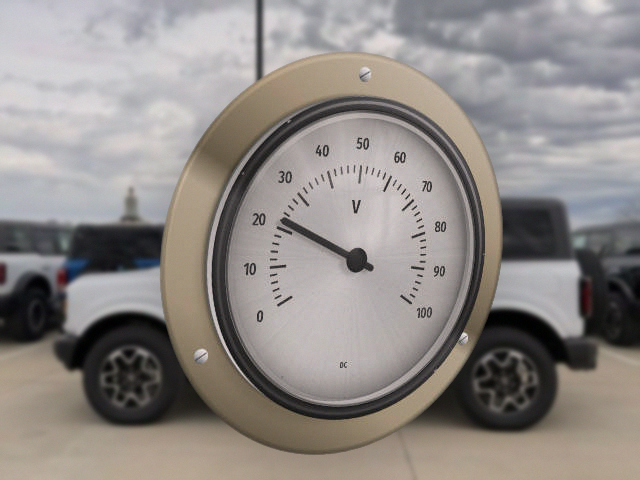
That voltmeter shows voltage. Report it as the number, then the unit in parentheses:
22 (V)
